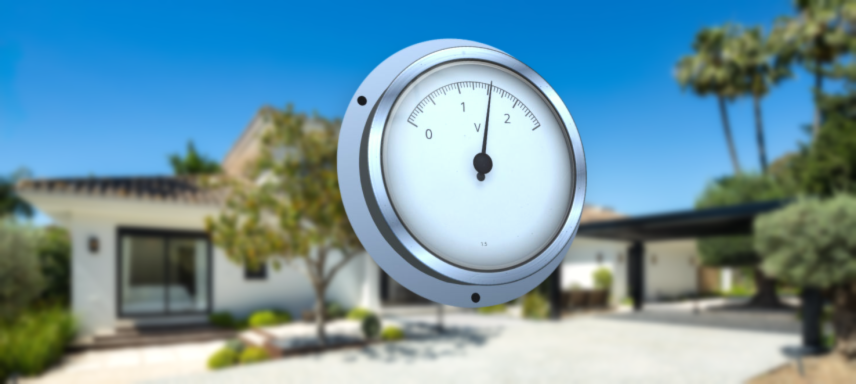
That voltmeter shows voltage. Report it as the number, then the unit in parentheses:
1.5 (V)
